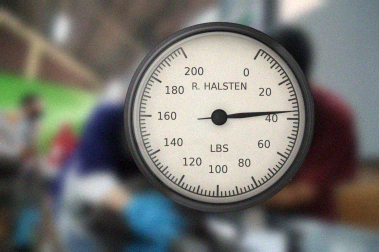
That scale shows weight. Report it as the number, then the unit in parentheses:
36 (lb)
